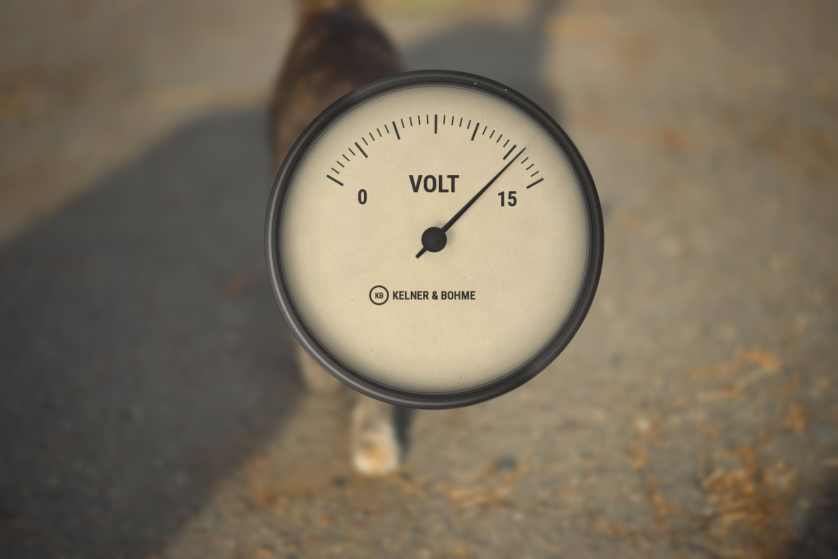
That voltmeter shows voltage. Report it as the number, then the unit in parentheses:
13 (V)
